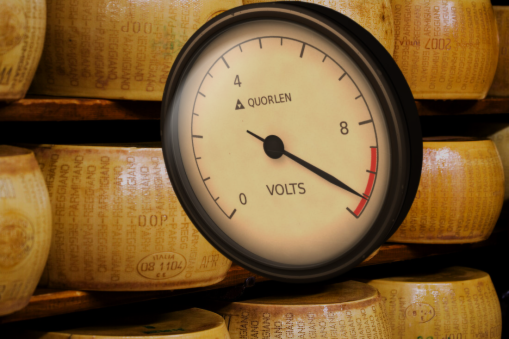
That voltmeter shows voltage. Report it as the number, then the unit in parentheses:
9.5 (V)
